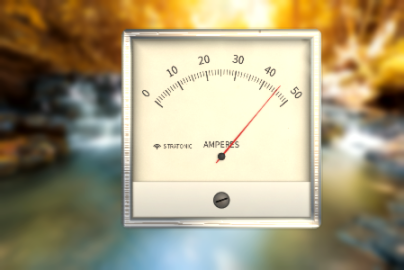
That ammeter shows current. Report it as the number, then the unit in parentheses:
45 (A)
